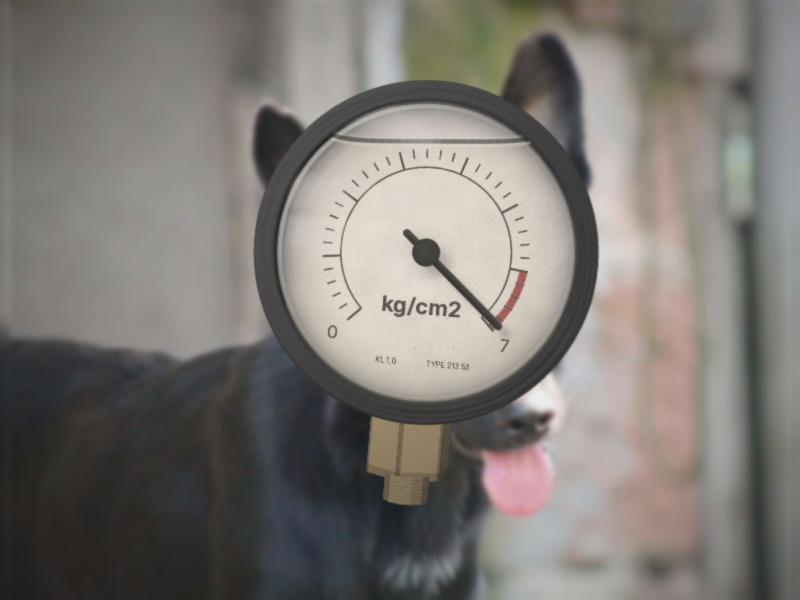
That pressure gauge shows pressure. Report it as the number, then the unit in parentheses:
6.9 (kg/cm²)
